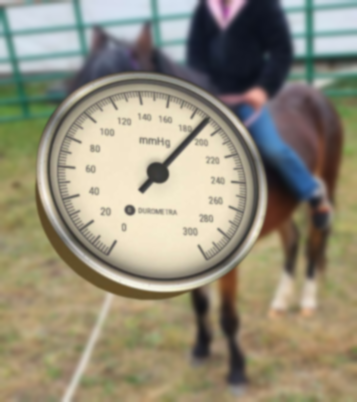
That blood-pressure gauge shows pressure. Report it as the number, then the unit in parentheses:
190 (mmHg)
